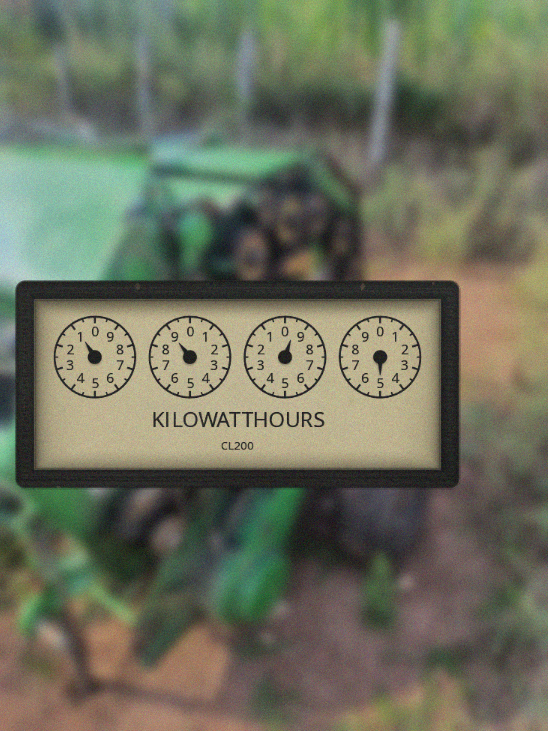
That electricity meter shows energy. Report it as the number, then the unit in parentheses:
895 (kWh)
